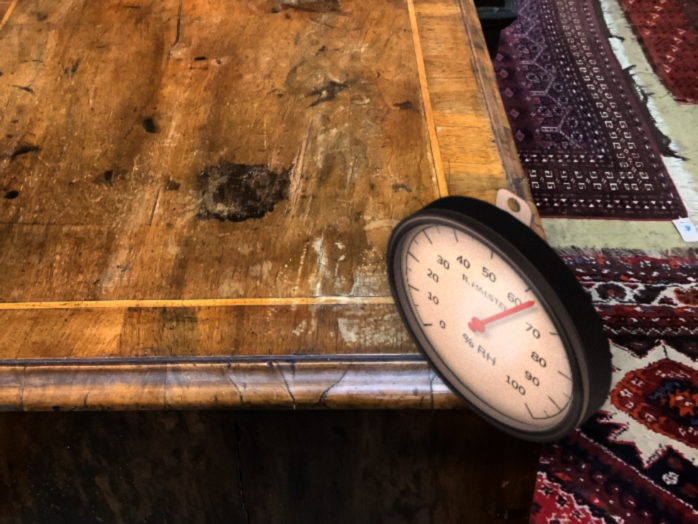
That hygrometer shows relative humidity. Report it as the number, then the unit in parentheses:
62.5 (%)
